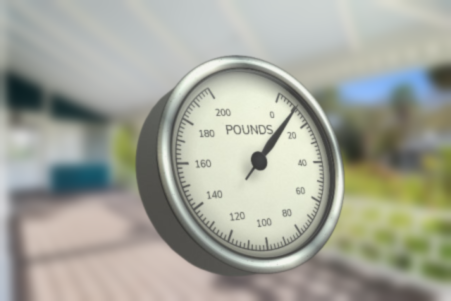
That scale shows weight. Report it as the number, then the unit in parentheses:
10 (lb)
